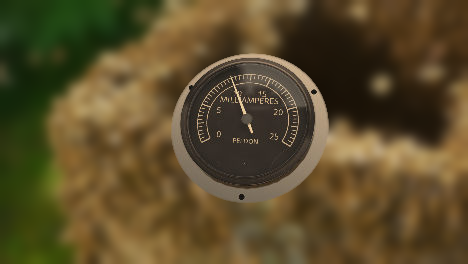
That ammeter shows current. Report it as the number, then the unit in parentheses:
10 (mA)
